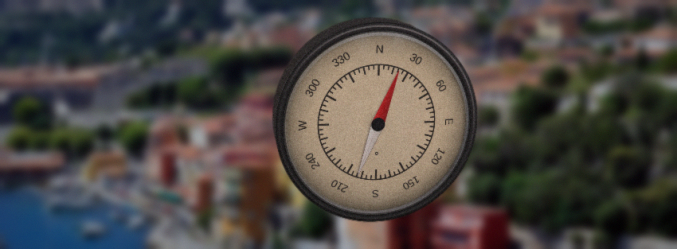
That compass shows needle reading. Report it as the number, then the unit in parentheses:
20 (°)
